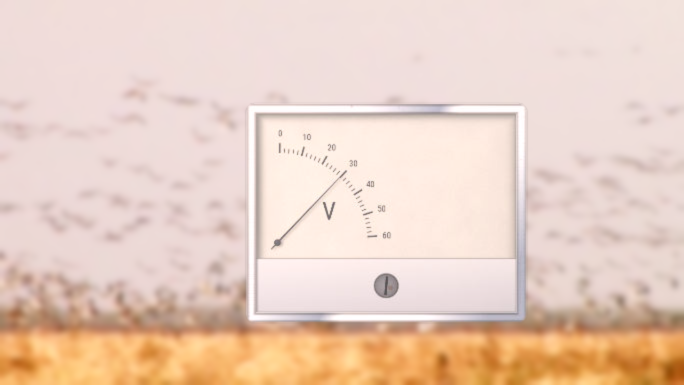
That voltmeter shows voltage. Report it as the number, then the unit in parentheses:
30 (V)
